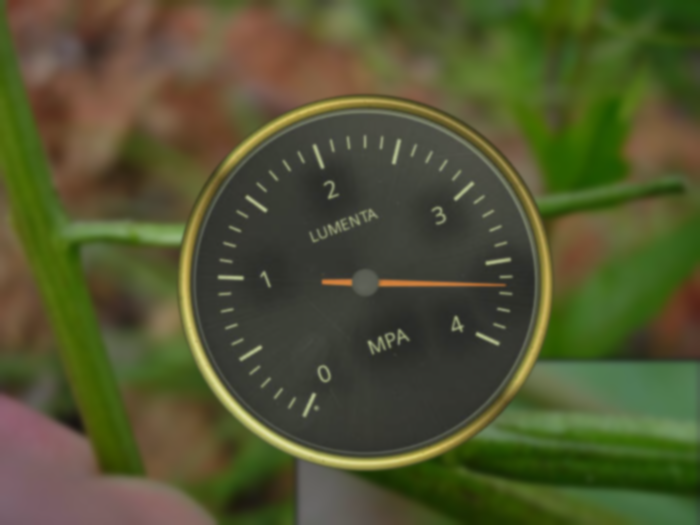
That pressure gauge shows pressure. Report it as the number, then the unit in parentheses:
3.65 (MPa)
